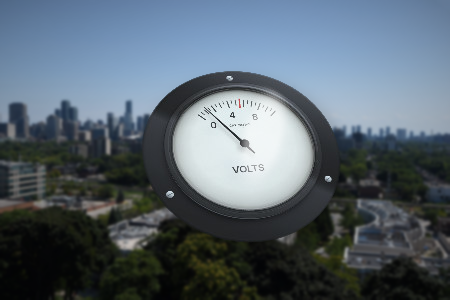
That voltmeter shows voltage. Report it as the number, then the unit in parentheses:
1 (V)
